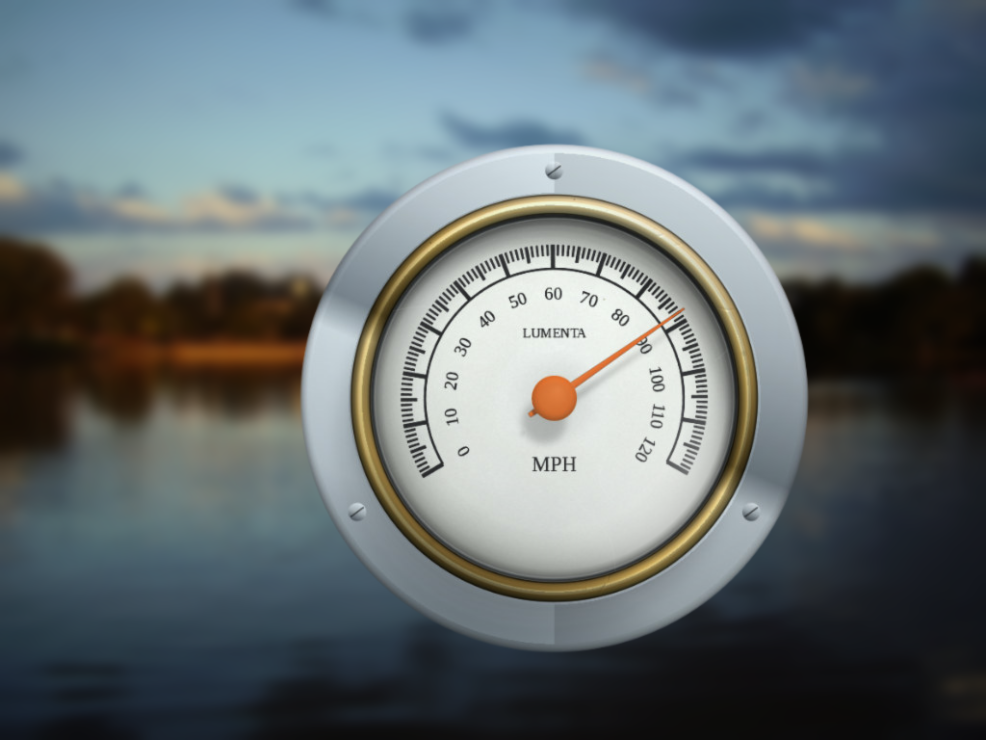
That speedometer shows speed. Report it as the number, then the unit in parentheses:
88 (mph)
